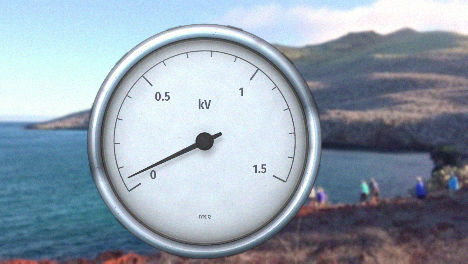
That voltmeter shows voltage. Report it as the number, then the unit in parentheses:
0.05 (kV)
